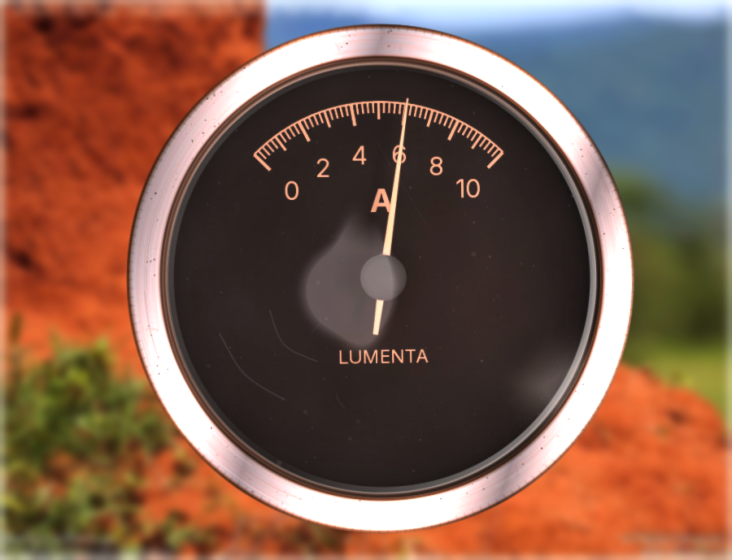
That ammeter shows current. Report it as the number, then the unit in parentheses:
6 (A)
